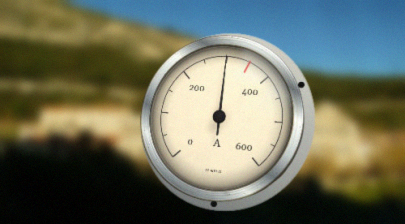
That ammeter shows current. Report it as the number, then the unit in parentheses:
300 (A)
